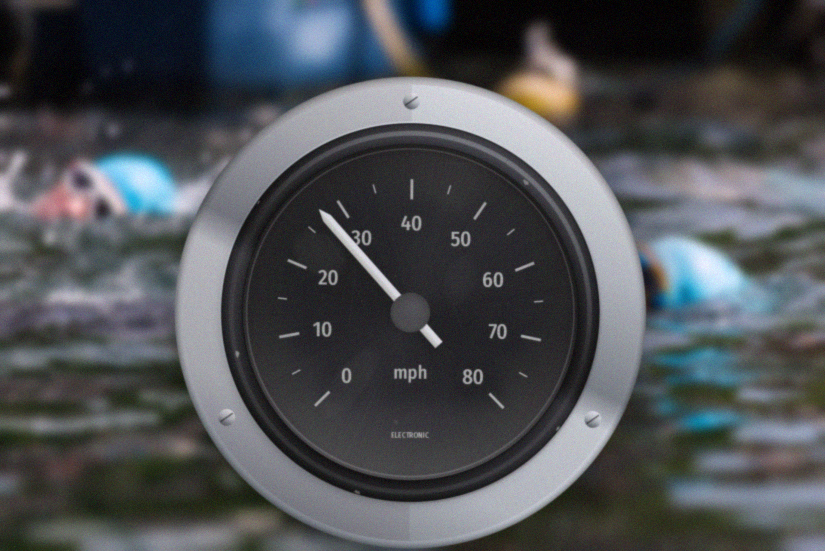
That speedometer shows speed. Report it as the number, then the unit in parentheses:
27.5 (mph)
